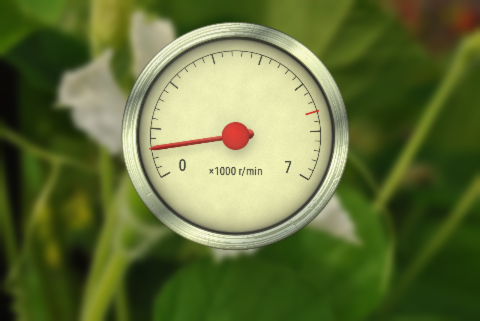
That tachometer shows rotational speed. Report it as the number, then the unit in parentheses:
600 (rpm)
